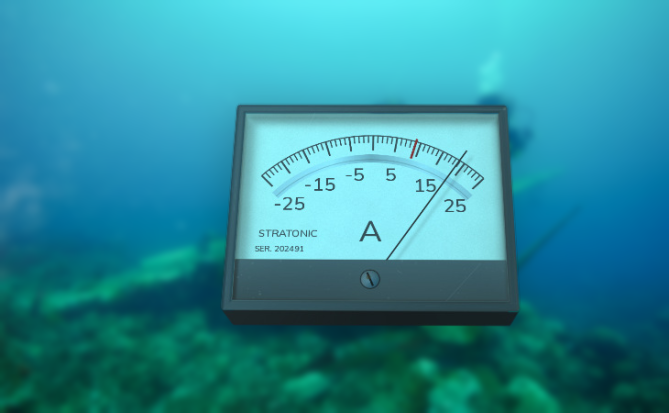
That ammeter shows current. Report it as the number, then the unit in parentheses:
19 (A)
